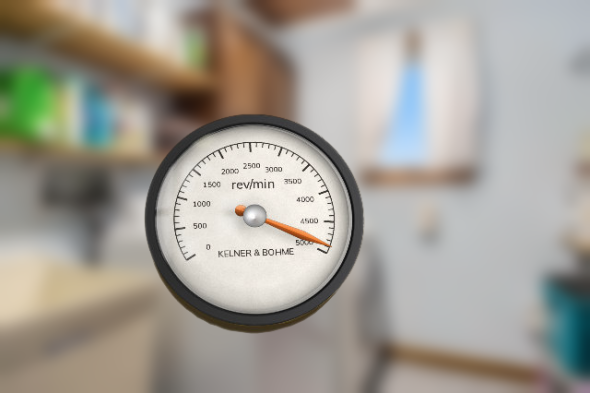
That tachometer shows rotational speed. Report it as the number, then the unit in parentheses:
4900 (rpm)
